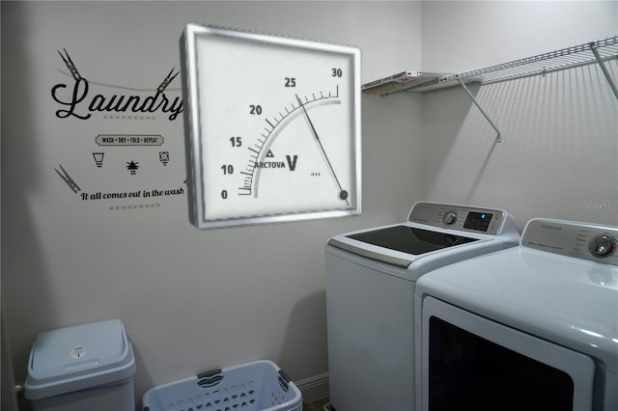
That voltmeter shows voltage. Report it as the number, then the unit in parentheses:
25 (V)
